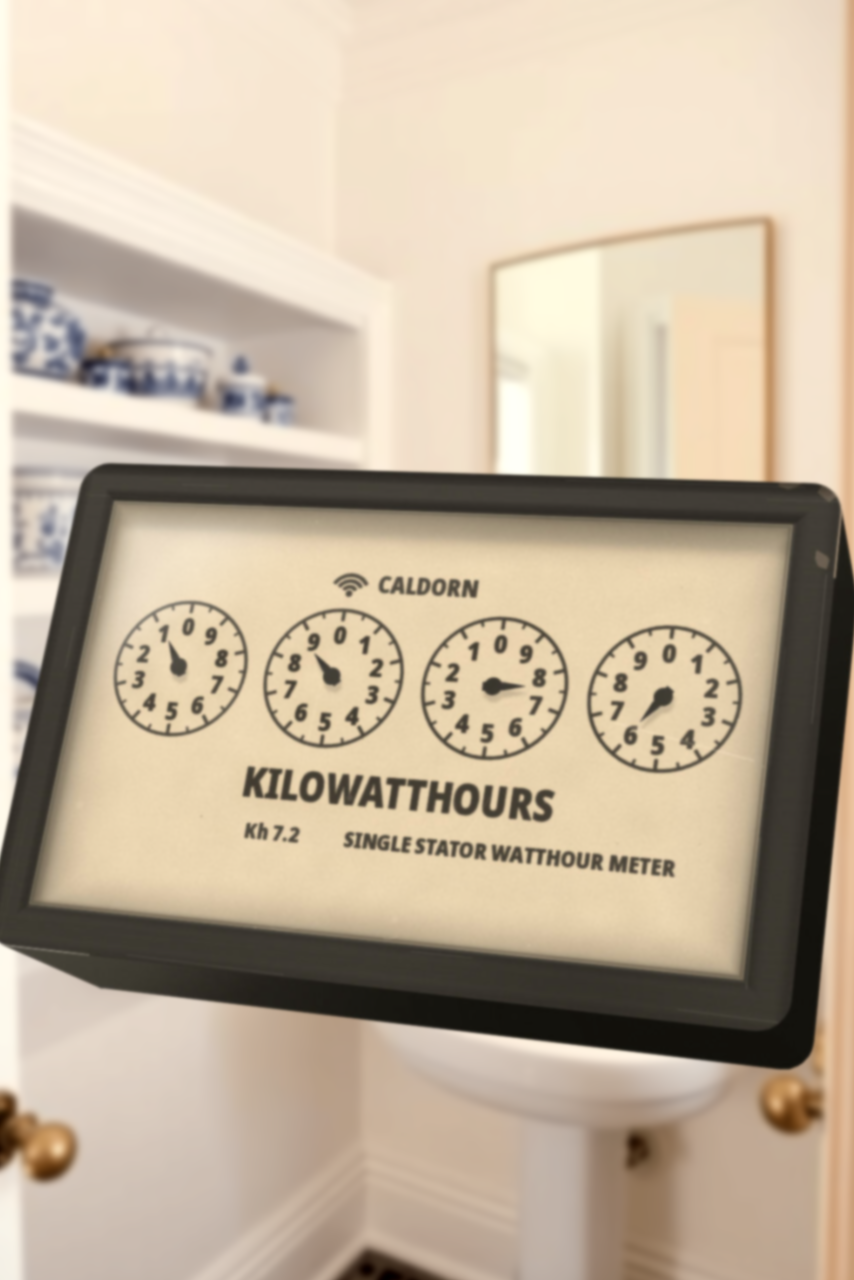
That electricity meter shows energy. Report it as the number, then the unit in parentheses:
876 (kWh)
